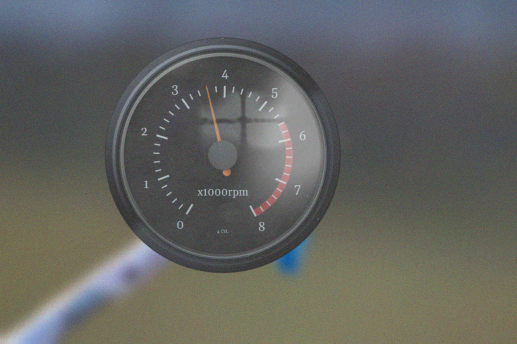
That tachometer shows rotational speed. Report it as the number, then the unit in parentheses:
3600 (rpm)
